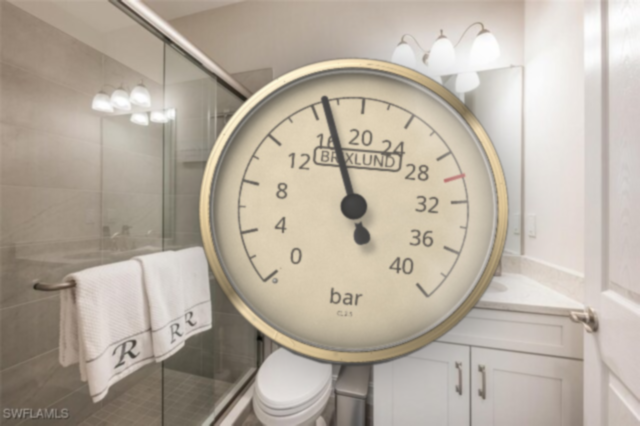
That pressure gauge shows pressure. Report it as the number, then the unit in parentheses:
17 (bar)
